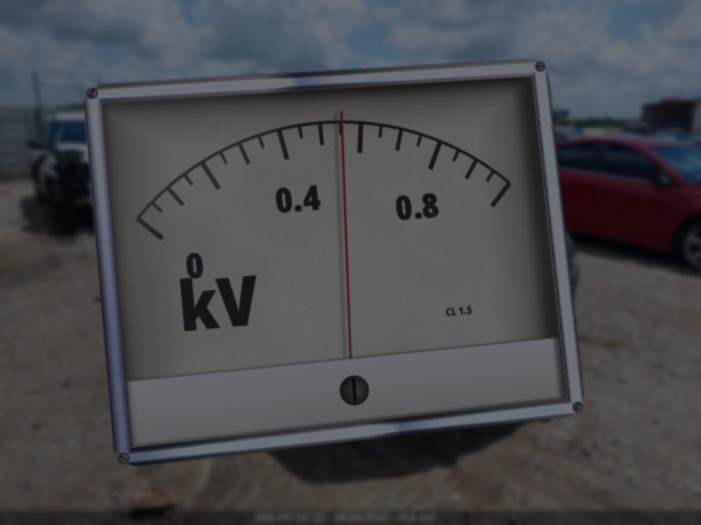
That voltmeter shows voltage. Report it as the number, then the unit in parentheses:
0.55 (kV)
